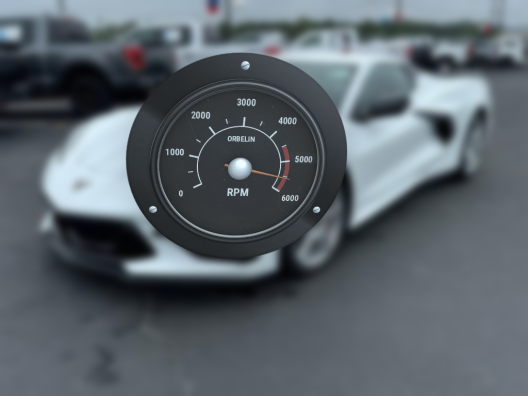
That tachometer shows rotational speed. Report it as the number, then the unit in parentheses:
5500 (rpm)
